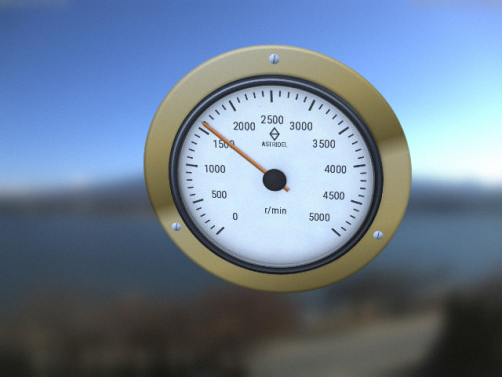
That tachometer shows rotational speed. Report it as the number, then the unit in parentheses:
1600 (rpm)
